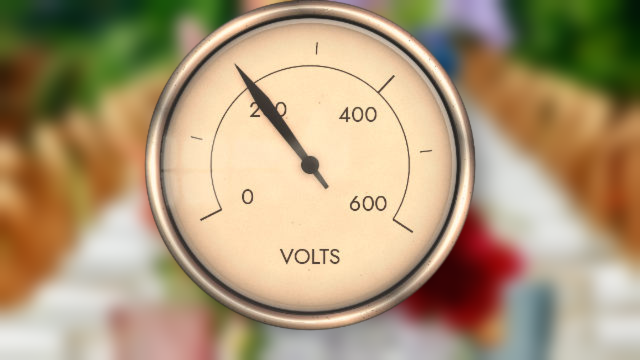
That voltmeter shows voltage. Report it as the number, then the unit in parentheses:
200 (V)
